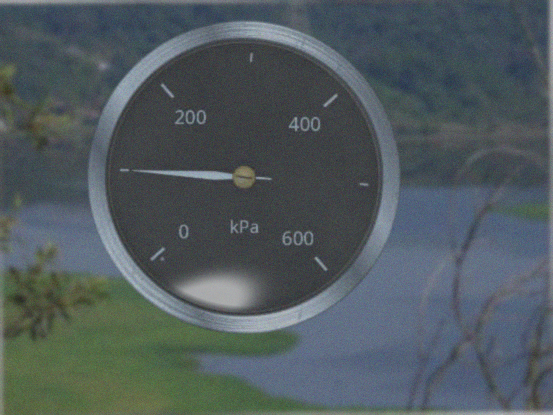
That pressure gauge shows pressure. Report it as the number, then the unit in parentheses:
100 (kPa)
